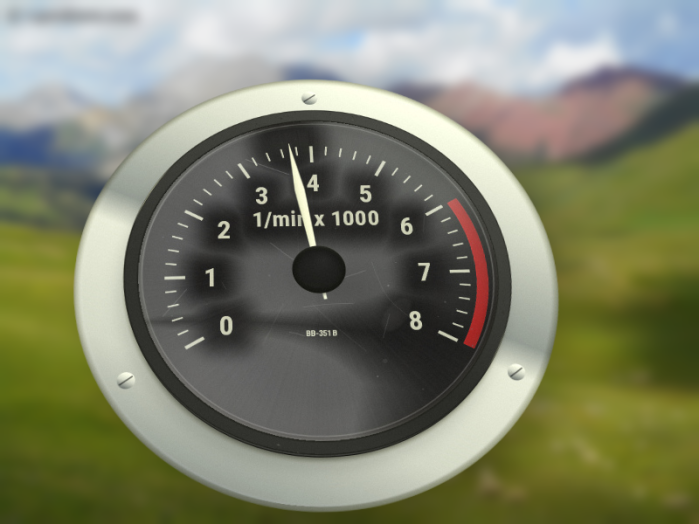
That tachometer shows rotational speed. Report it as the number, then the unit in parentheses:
3700 (rpm)
